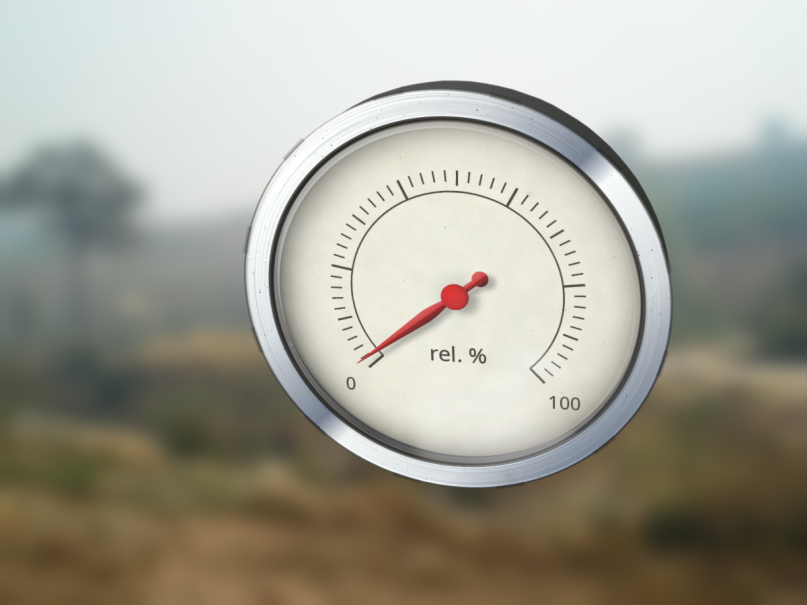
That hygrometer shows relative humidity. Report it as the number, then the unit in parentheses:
2 (%)
